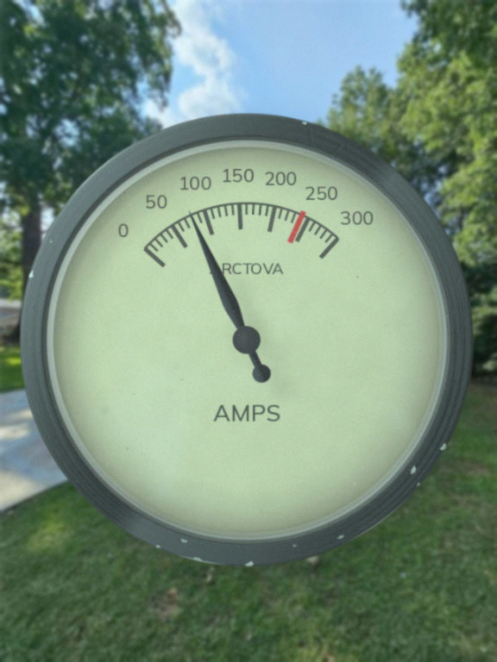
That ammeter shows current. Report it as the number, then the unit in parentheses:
80 (A)
